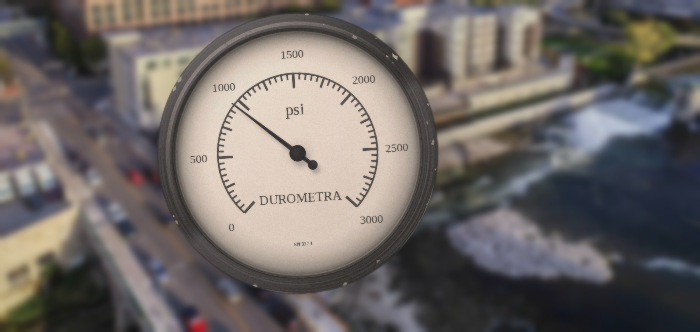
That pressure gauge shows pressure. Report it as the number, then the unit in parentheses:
950 (psi)
